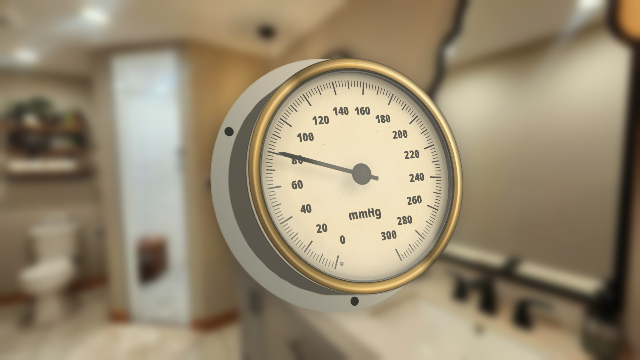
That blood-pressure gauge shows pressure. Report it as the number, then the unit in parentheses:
80 (mmHg)
